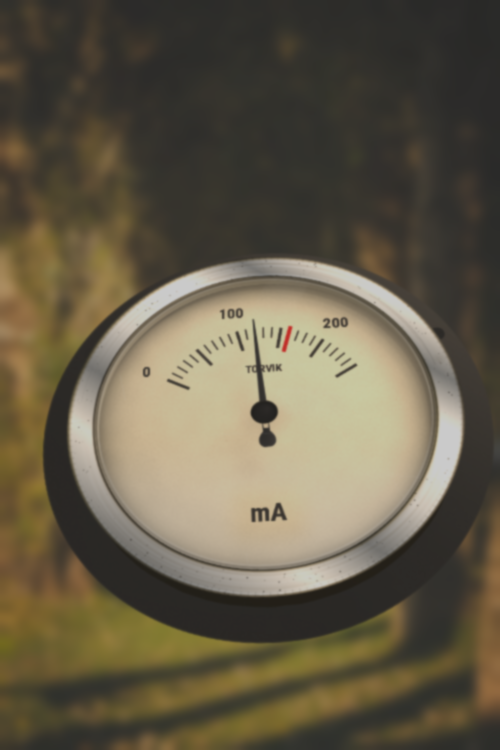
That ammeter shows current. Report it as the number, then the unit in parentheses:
120 (mA)
